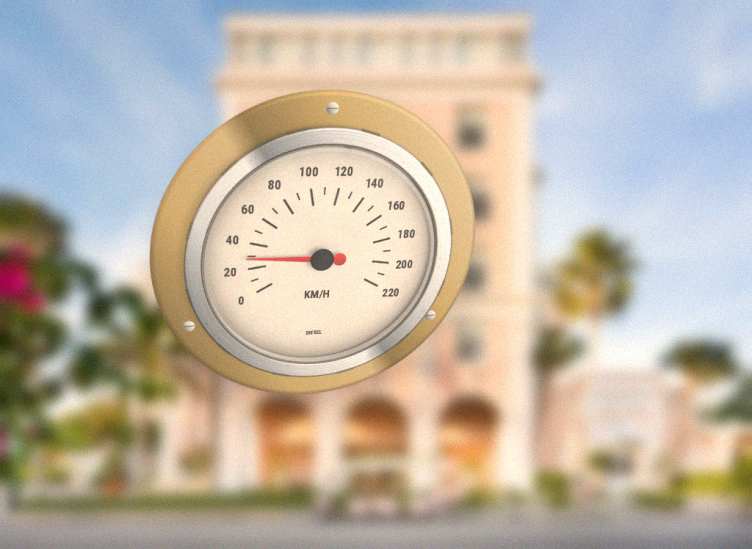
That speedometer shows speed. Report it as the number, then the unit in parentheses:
30 (km/h)
